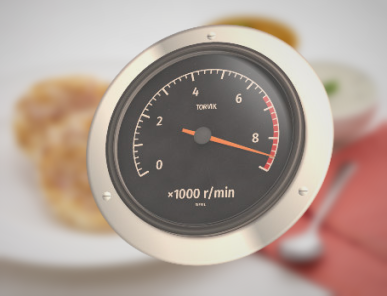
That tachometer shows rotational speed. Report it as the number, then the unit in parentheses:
8600 (rpm)
